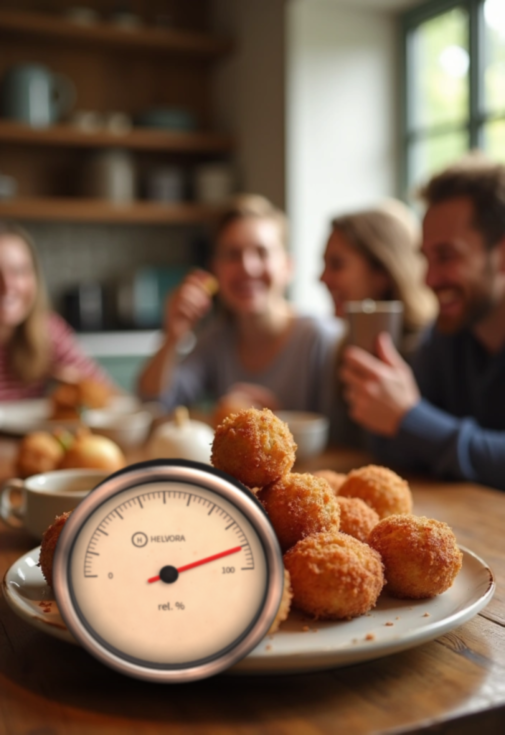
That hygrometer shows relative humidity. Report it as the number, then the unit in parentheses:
90 (%)
